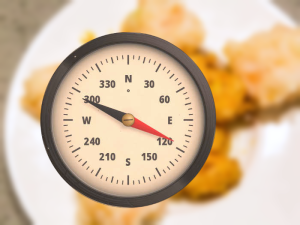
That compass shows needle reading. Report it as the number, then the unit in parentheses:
115 (°)
